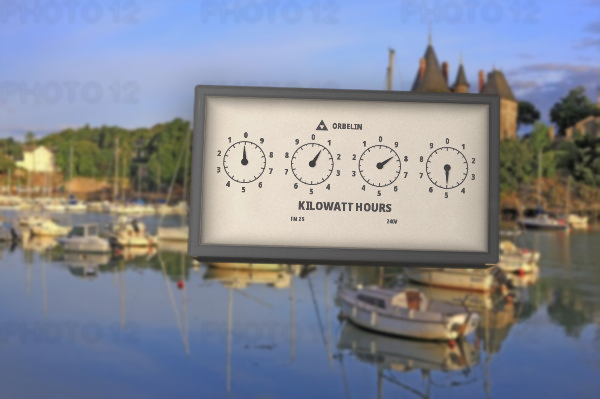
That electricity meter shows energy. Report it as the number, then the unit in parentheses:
85 (kWh)
